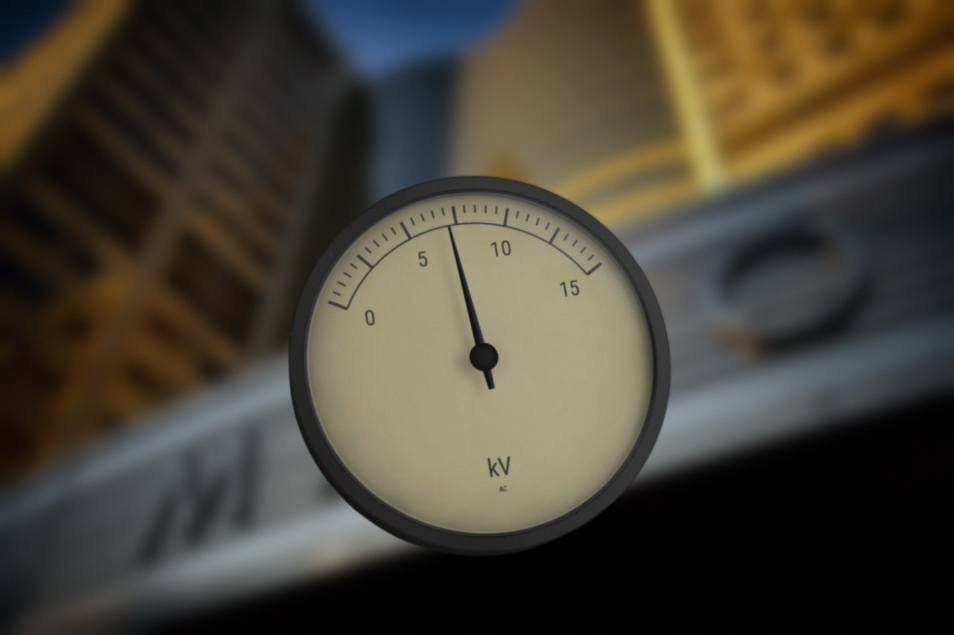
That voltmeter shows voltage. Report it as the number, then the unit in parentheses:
7 (kV)
